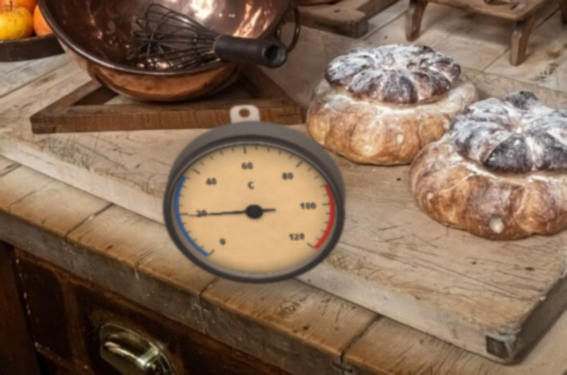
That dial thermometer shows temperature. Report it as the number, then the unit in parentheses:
20 (°C)
